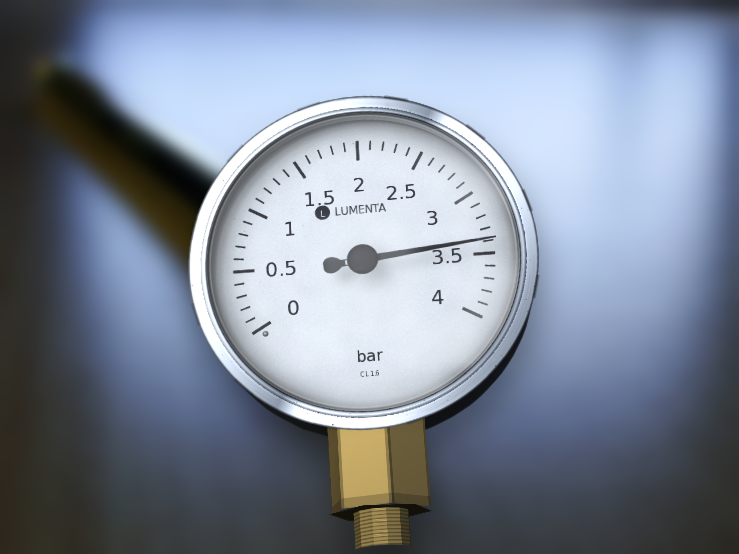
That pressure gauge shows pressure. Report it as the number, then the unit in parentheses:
3.4 (bar)
